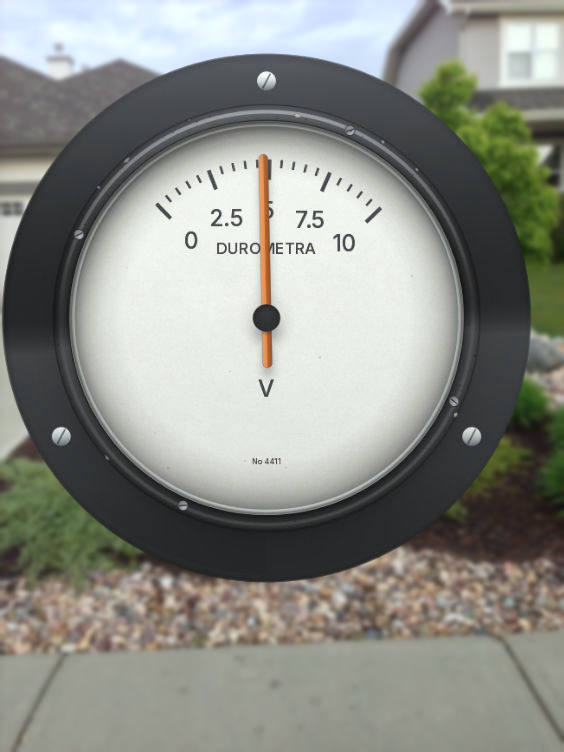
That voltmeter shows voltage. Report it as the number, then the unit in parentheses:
4.75 (V)
